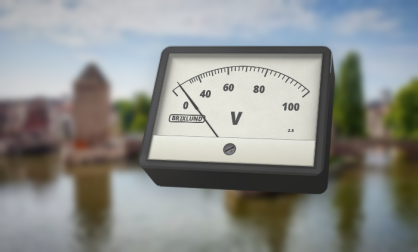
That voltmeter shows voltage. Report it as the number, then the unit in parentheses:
20 (V)
